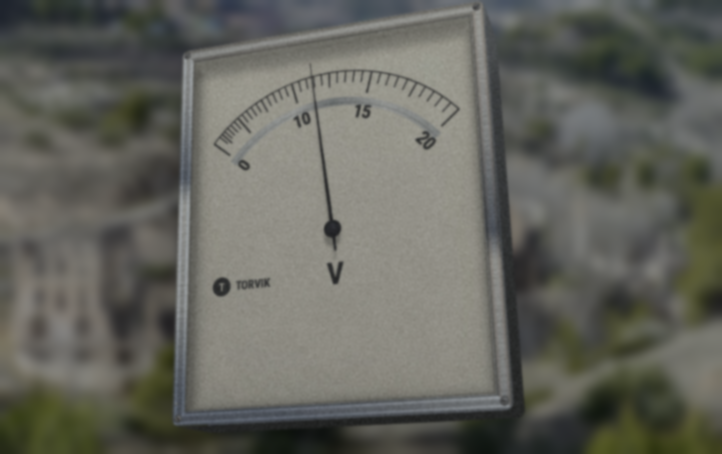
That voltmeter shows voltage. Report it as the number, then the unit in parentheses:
11.5 (V)
